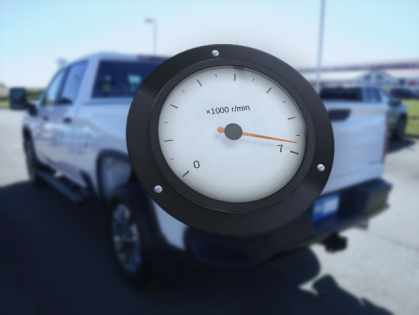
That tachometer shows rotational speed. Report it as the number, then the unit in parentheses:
6750 (rpm)
